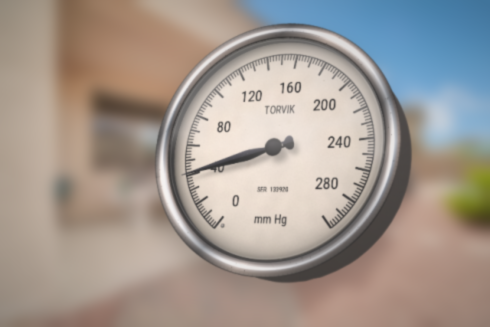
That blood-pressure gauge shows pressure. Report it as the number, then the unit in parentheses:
40 (mmHg)
